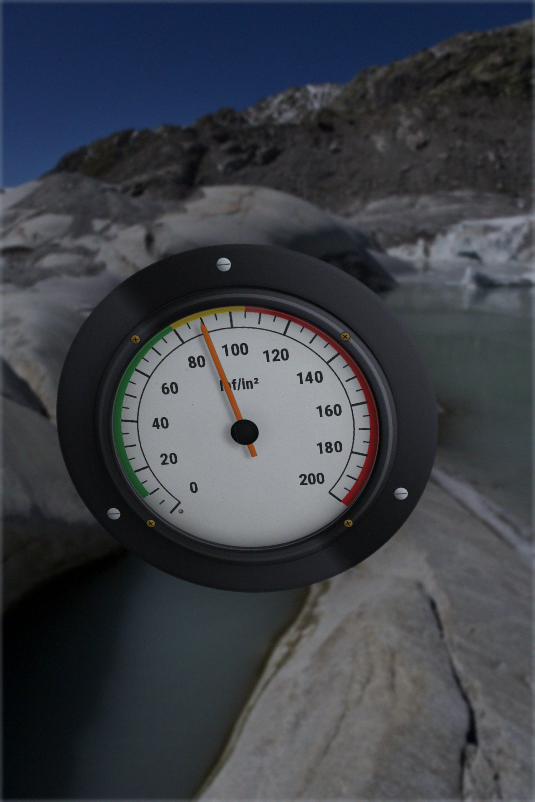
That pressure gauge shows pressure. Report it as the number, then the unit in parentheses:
90 (psi)
